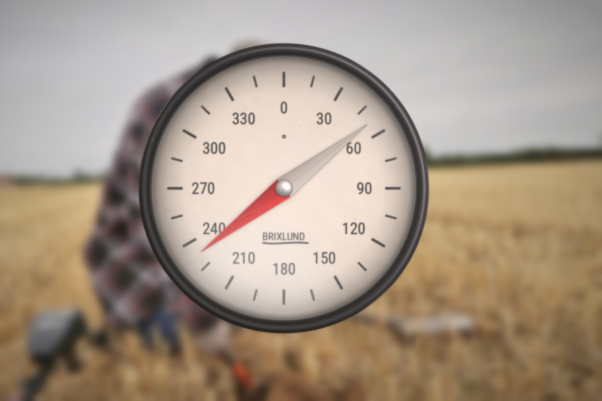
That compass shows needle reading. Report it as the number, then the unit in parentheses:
232.5 (°)
